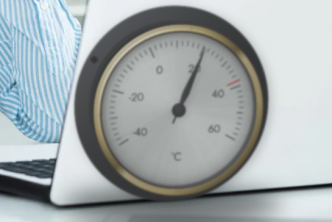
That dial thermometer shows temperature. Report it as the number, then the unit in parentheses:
20 (°C)
